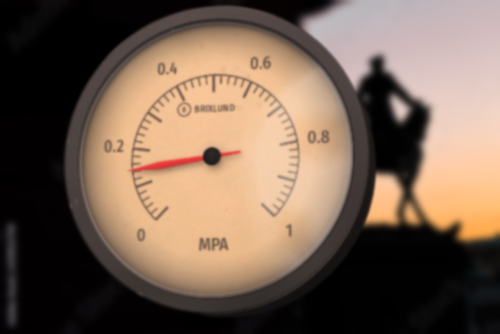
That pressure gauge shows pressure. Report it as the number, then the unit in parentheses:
0.14 (MPa)
